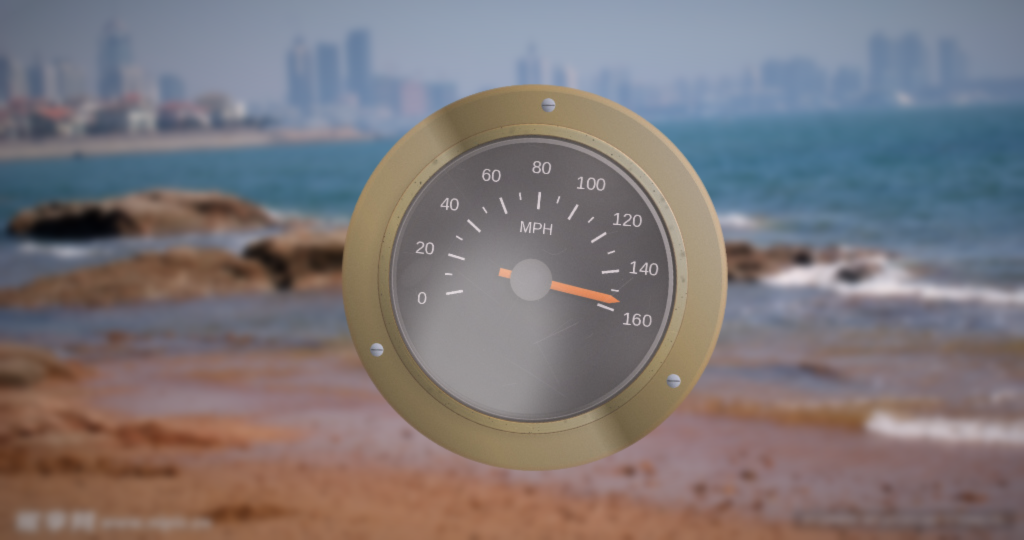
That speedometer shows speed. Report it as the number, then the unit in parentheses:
155 (mph)
